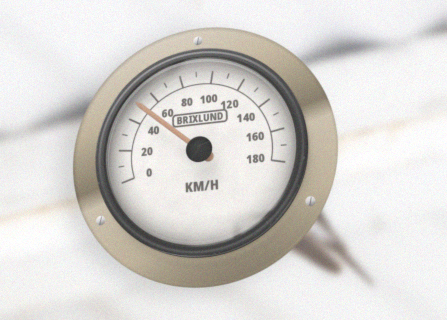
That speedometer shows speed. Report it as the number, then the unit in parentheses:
50 (km/h)
